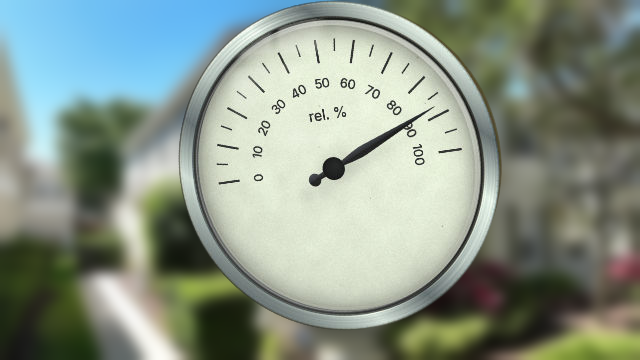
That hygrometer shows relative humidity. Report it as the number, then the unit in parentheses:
87.5 (%)
